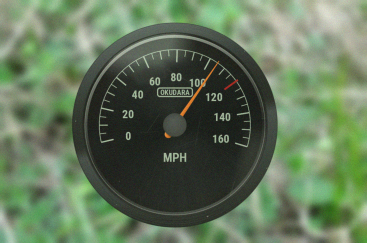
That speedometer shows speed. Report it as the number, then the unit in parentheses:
105 (mph)
